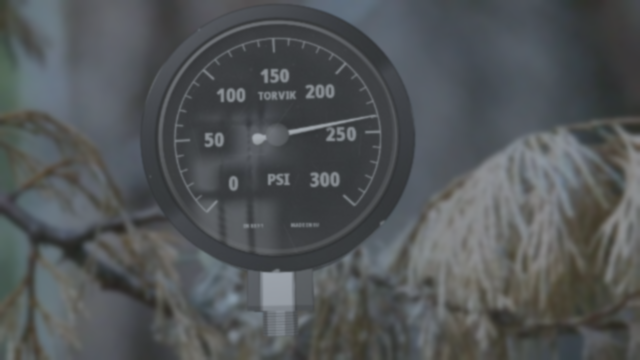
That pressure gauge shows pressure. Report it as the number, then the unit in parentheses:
240 (psi)
